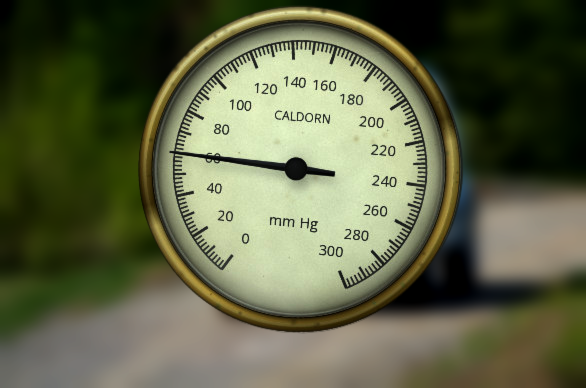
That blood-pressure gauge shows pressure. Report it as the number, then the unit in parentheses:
60 (mmHg)
